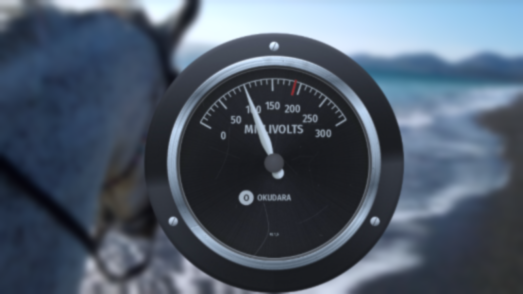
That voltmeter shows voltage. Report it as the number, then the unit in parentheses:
100 (mV)
